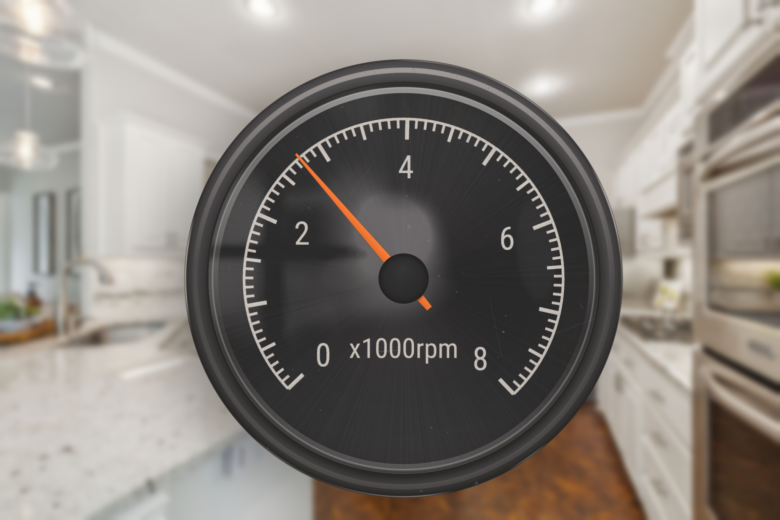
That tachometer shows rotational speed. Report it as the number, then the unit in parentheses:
2750 (rpm)
